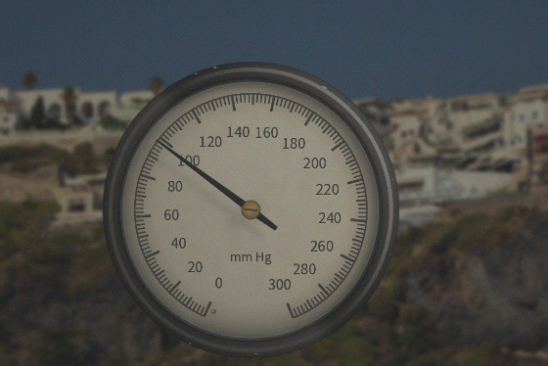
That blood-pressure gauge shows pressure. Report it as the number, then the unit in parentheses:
98 (mmHg)
